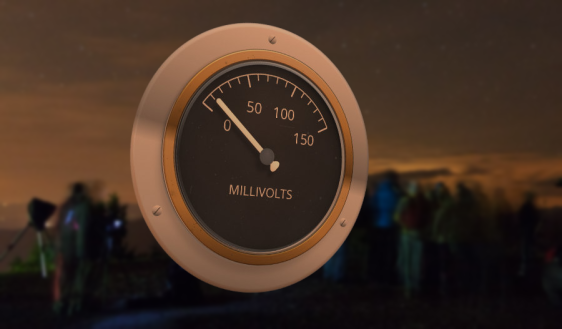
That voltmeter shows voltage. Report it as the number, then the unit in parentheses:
10 (mV)
